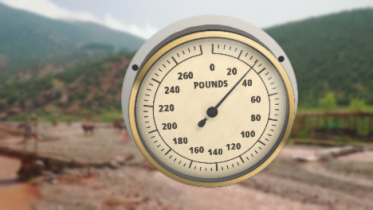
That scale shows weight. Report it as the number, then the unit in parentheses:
32 (lb)
